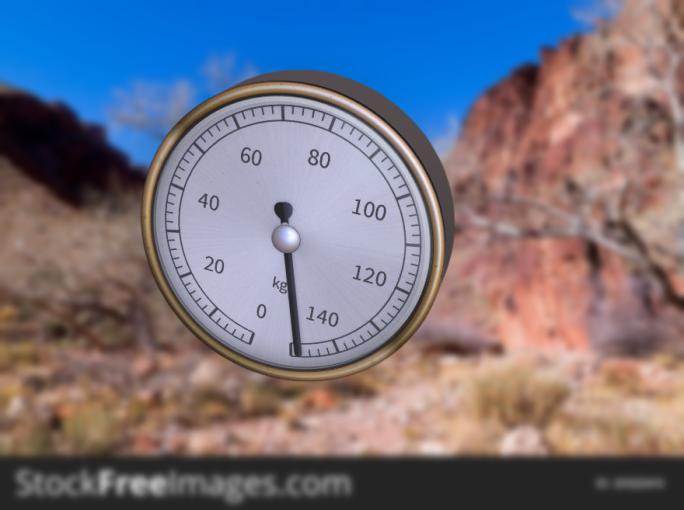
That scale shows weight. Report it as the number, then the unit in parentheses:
148 (kg)
